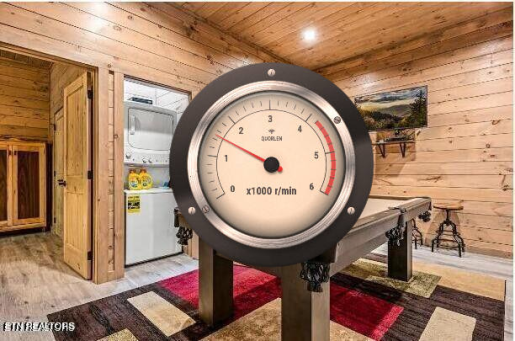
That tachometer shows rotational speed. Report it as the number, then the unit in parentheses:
1500 (rpm)
